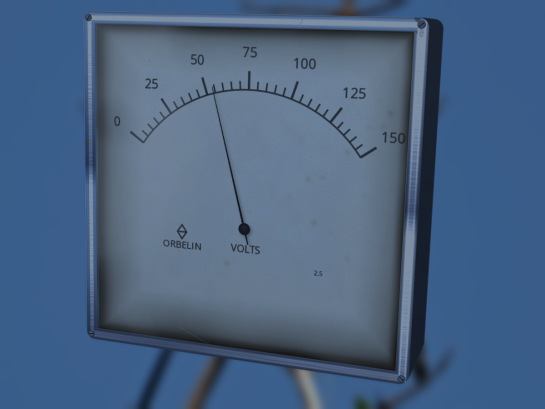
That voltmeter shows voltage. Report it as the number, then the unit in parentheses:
55 (V)
